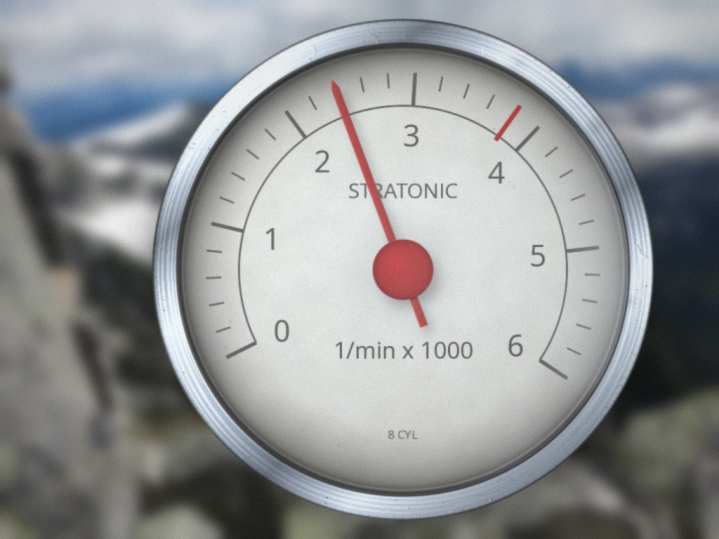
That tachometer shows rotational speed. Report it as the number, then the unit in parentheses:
2400 (rpm)
